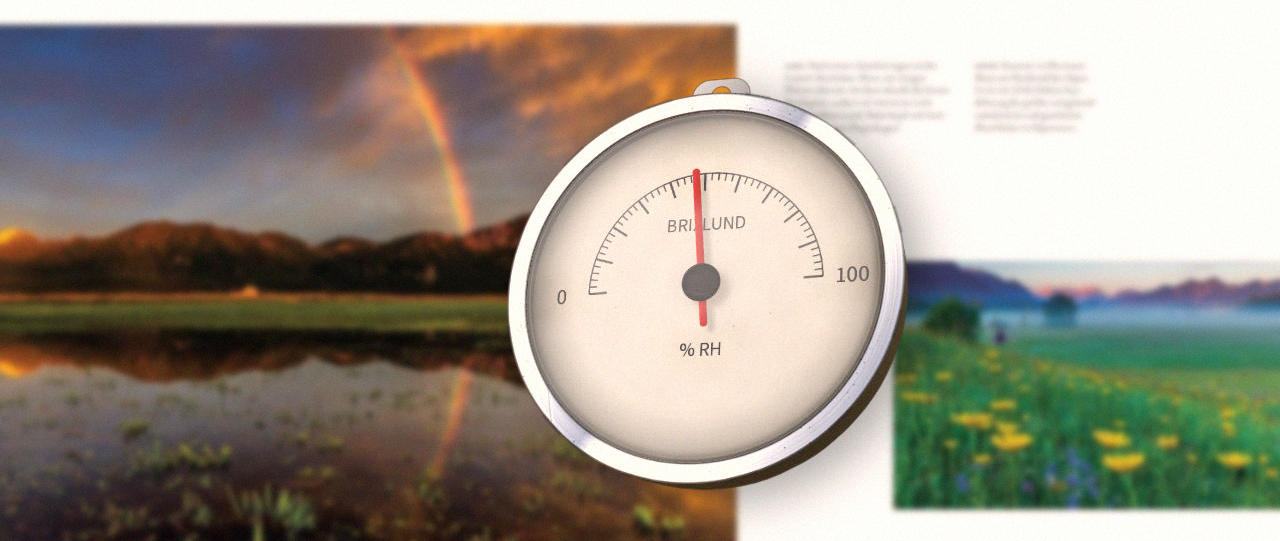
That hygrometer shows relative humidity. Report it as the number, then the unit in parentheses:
48 (%)
